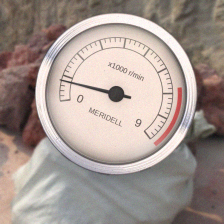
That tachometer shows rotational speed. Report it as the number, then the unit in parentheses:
800 (rpm)
